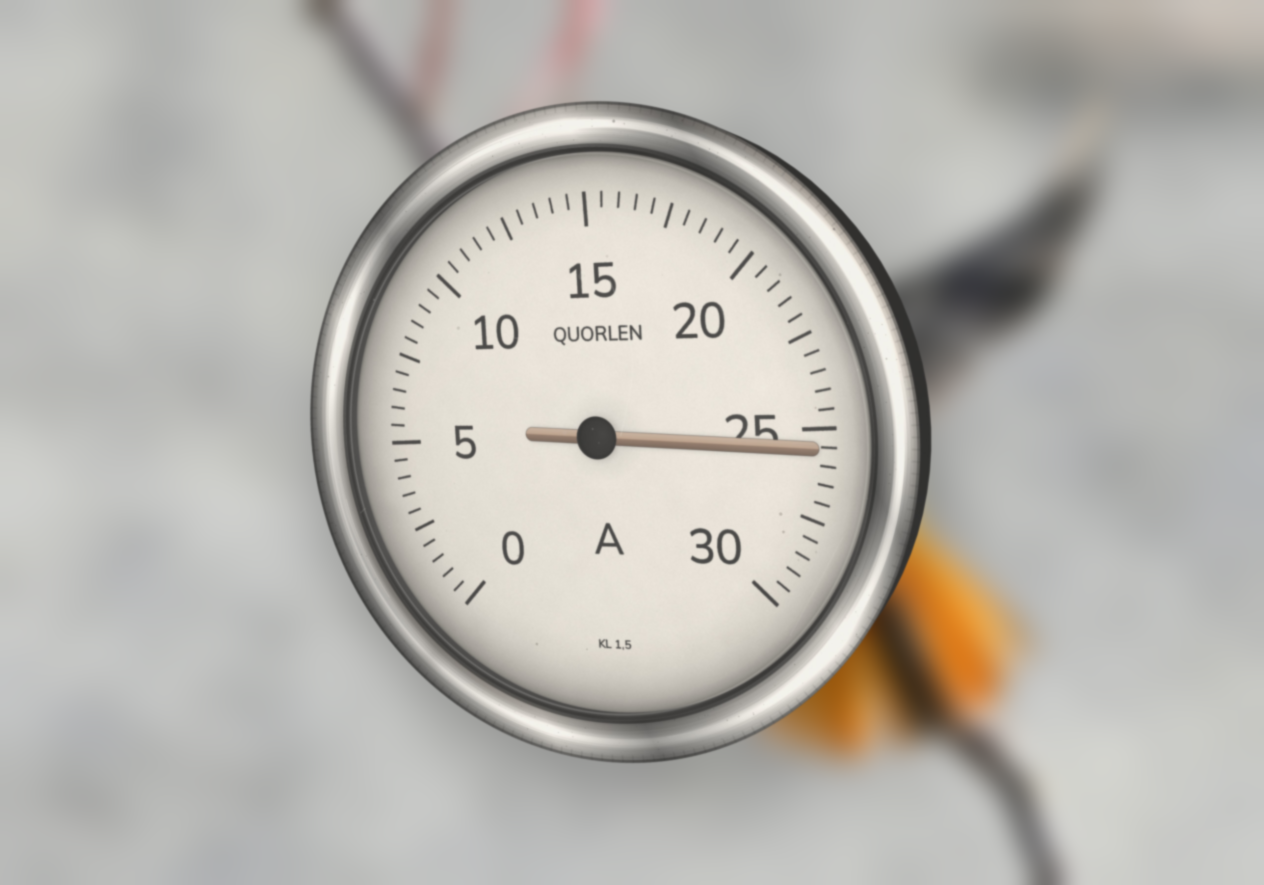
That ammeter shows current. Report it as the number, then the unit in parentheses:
25.5 (A)
